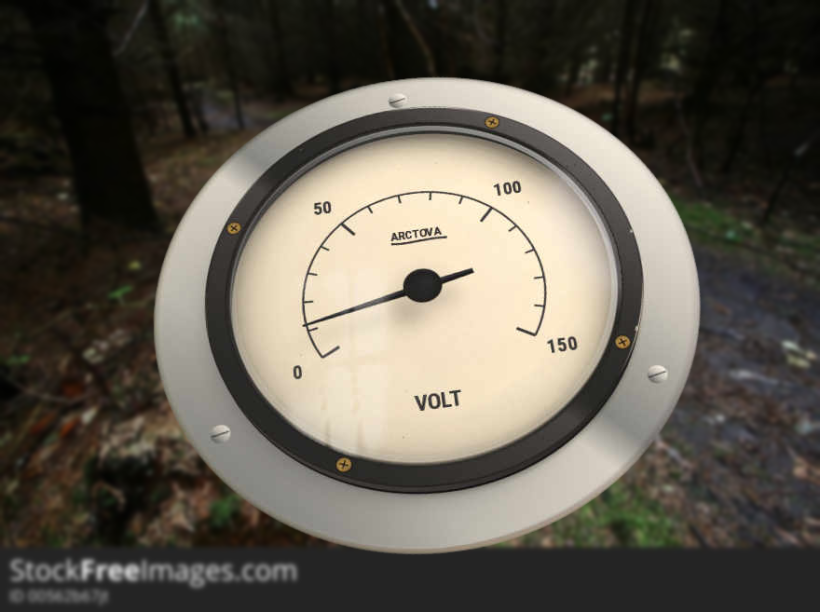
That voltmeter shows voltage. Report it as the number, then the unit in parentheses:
10 (V)
